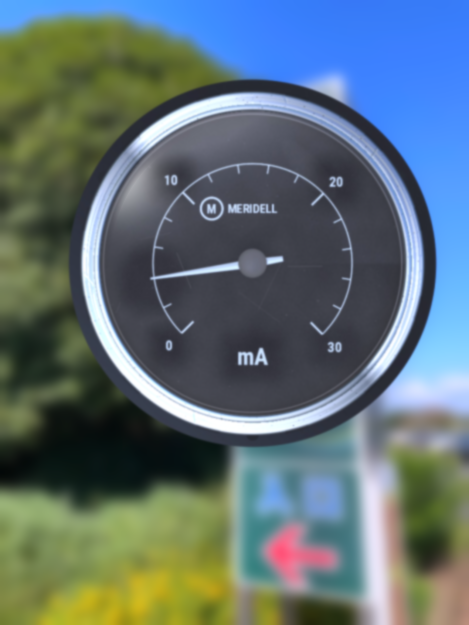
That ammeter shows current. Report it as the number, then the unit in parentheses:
4 (mA)
